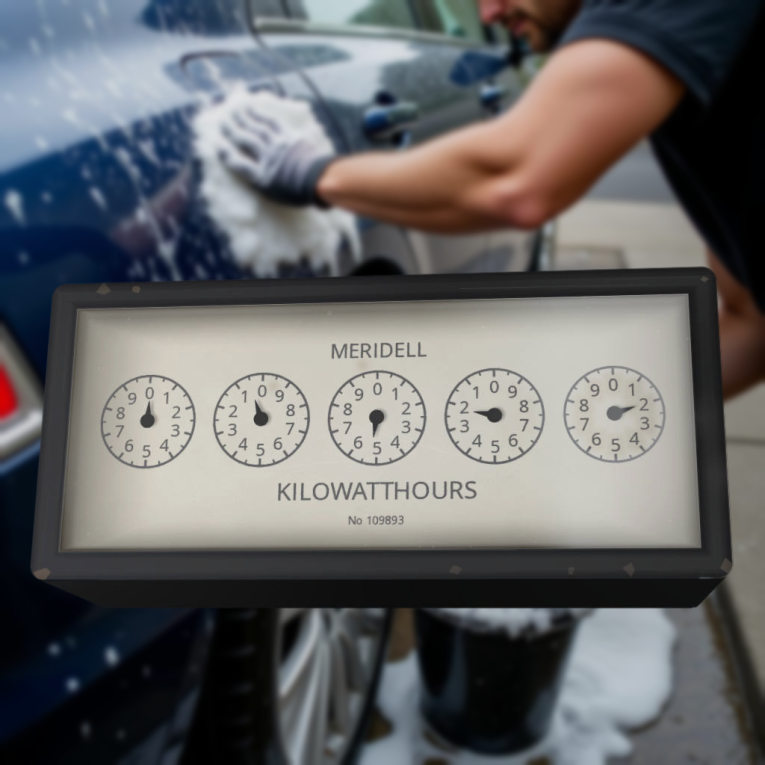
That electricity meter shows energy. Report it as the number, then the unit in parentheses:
522 (kWh)
